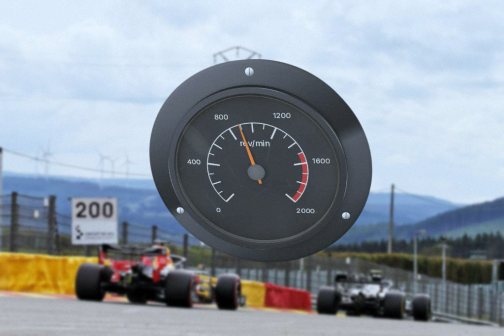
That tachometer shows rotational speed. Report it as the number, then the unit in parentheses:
900 (rpm)
